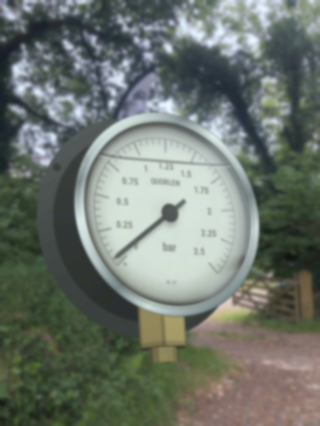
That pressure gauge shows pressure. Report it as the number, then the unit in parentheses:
0.05 (bar)
